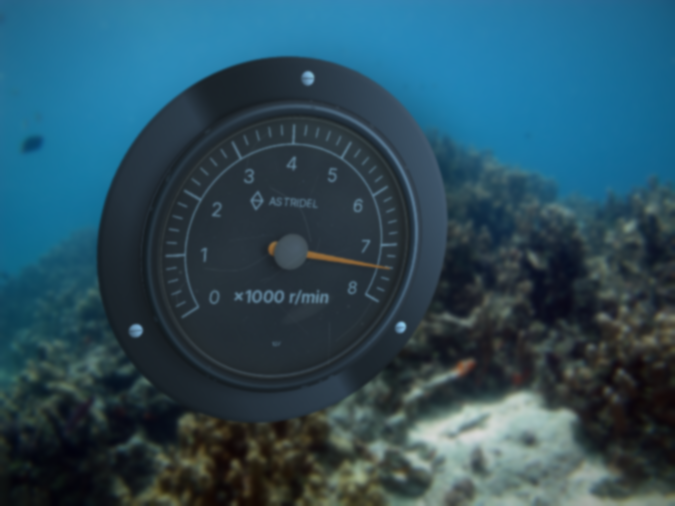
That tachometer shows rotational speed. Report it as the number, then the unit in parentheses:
7400 (rpm)
